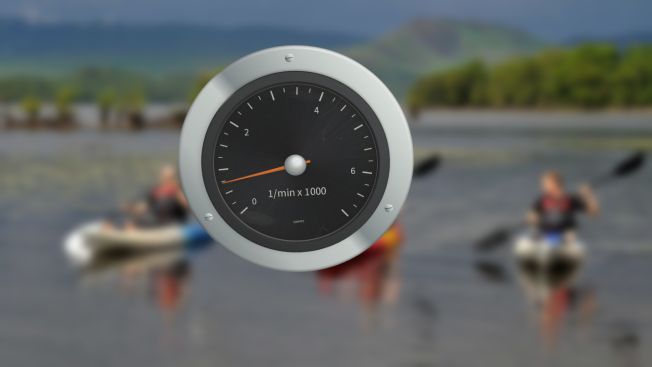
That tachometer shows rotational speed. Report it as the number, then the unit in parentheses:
750 (rpm)
